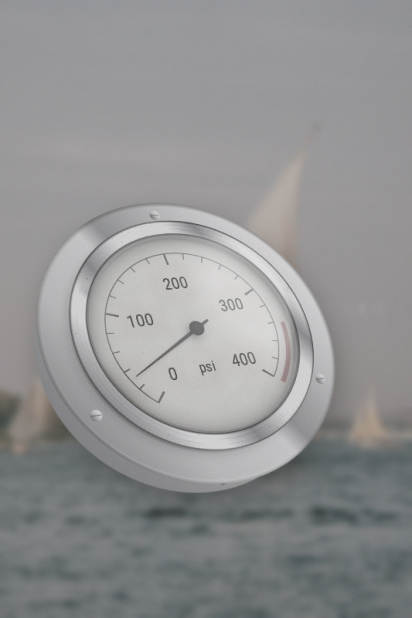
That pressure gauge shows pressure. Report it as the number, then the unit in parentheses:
30 (psi)
